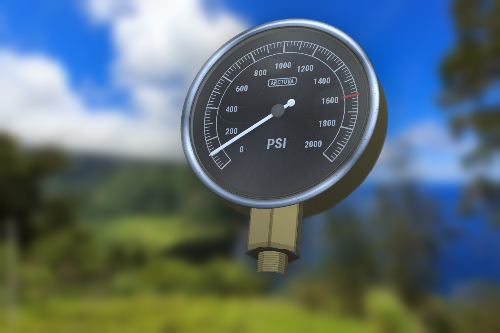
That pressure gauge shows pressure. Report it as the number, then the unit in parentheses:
100 (psi)
